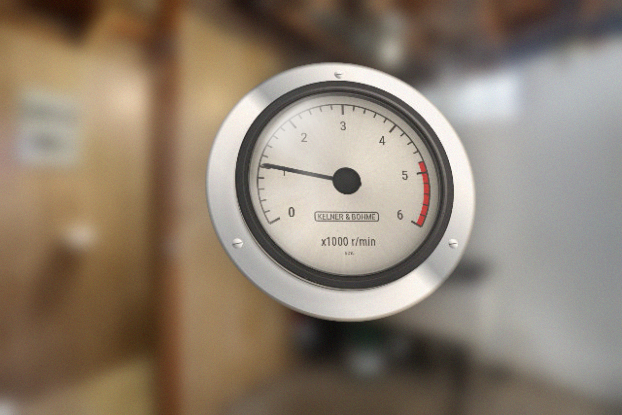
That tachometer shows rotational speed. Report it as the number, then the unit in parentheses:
1000 (rpm)
